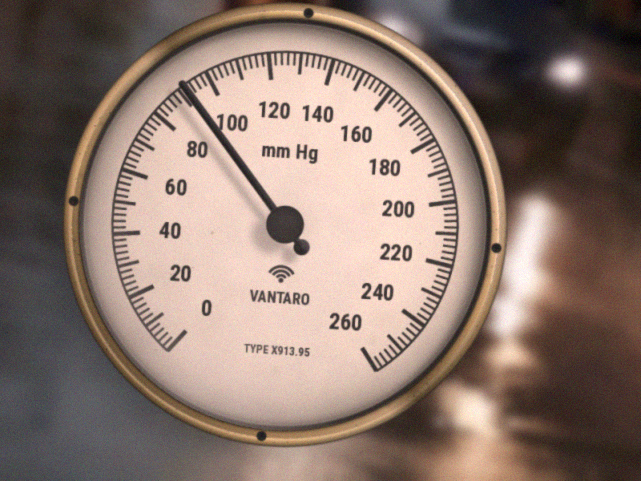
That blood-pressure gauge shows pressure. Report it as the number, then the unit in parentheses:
92 (mmHg)
